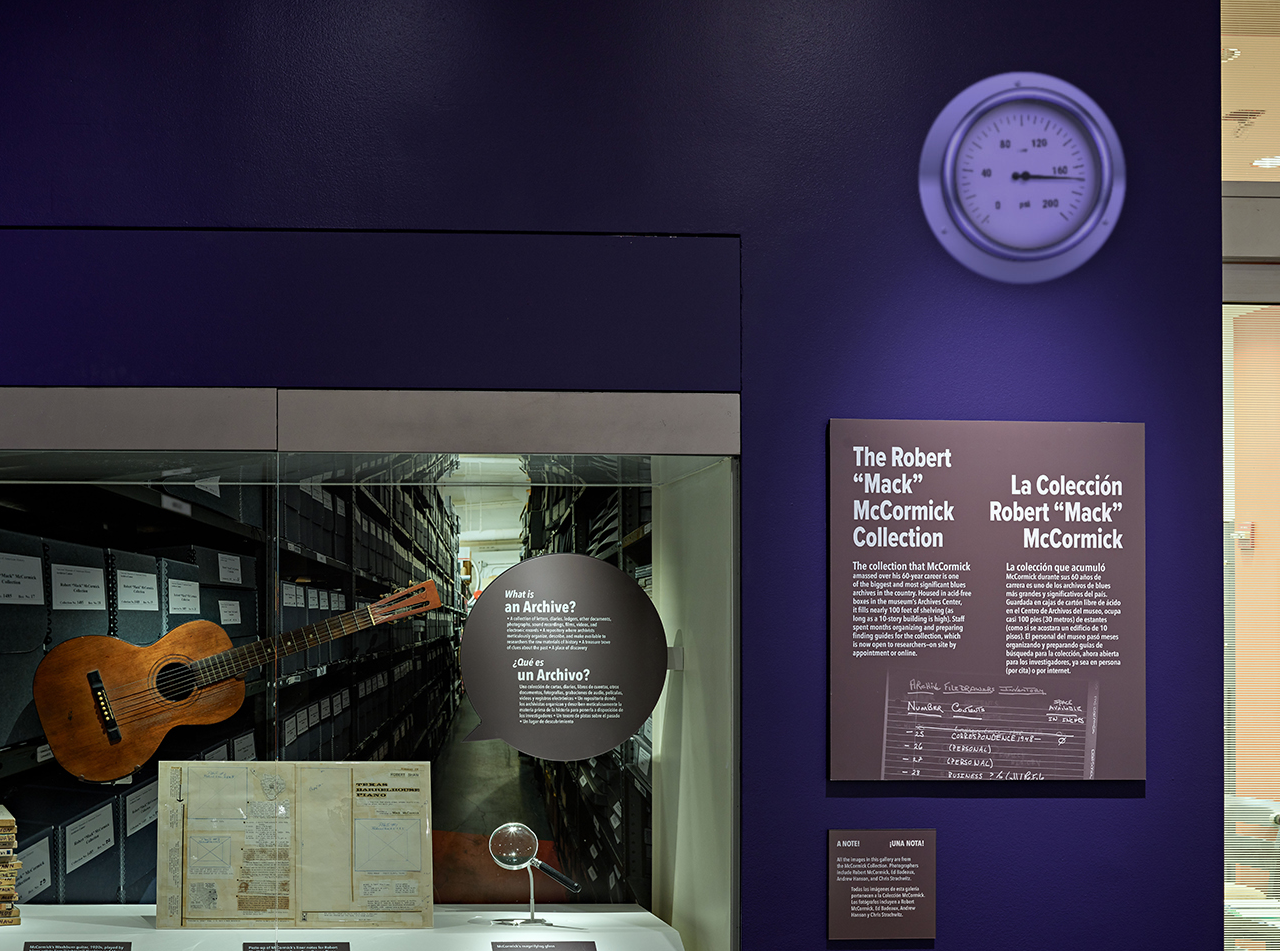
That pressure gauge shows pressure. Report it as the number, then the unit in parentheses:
170 (psi)
